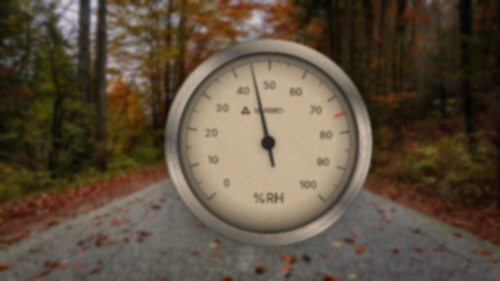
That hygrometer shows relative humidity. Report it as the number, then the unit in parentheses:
45 (%)
